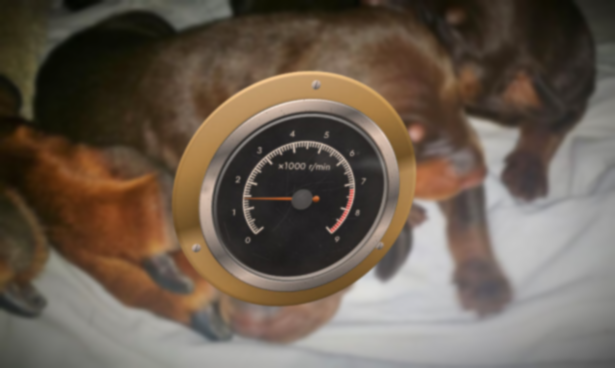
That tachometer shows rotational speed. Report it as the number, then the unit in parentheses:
1500 (rpm)
